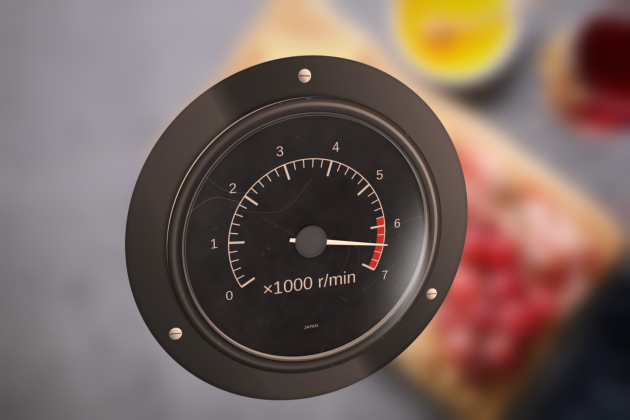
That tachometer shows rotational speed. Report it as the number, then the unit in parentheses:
6400 (rpm)
